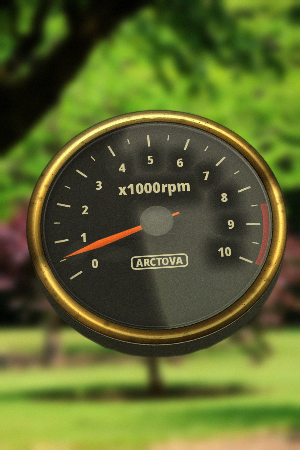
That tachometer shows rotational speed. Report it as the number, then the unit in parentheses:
500 (rpm)
